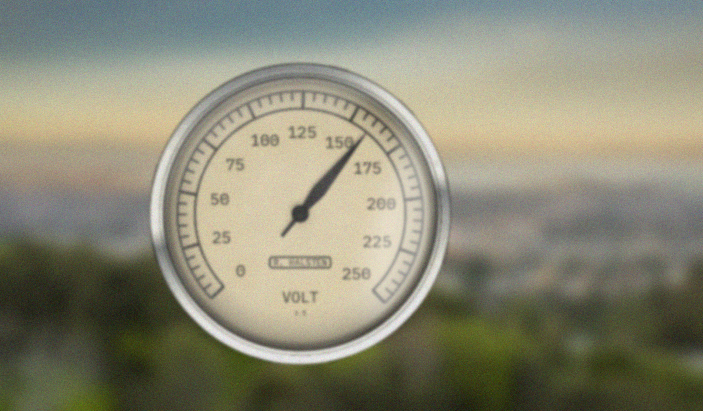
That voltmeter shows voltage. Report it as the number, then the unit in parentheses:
160 (V)
